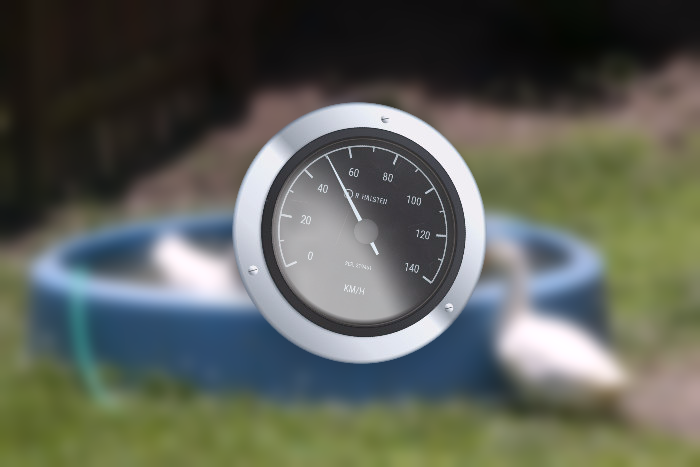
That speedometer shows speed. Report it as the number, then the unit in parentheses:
50 (km/h)
